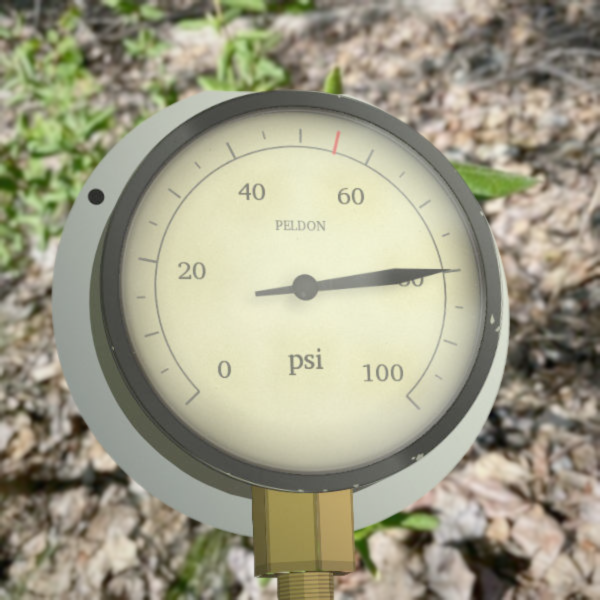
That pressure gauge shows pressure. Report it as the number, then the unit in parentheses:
80 (psi)
